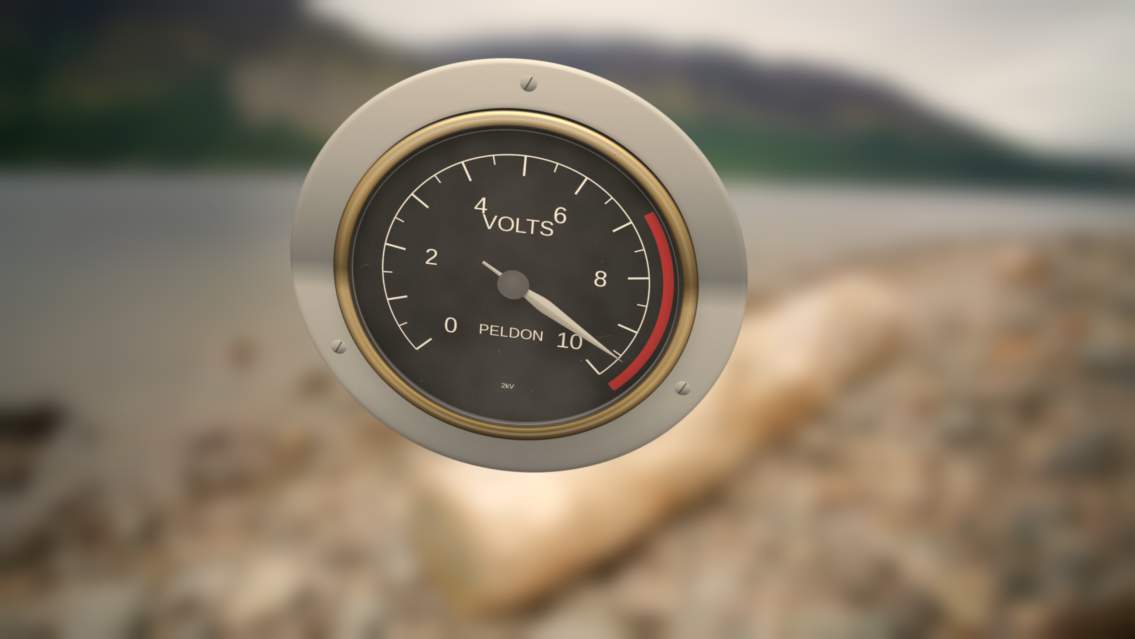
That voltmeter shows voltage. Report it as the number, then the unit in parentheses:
9.5 (V)
